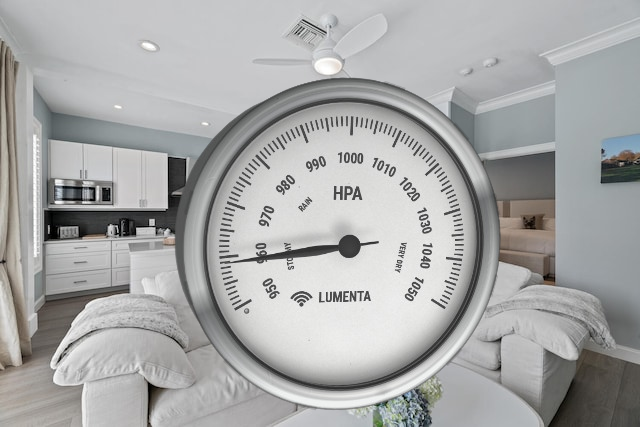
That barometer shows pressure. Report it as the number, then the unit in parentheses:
959 (hPa)
